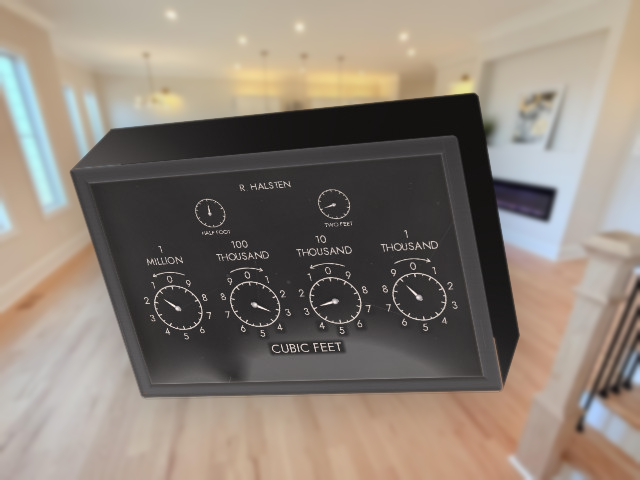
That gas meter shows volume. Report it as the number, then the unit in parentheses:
132900 (ft³)
